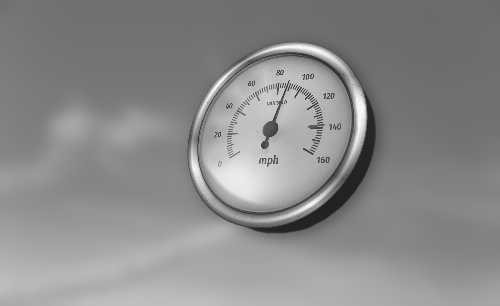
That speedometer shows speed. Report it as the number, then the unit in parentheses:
90 (mph)
